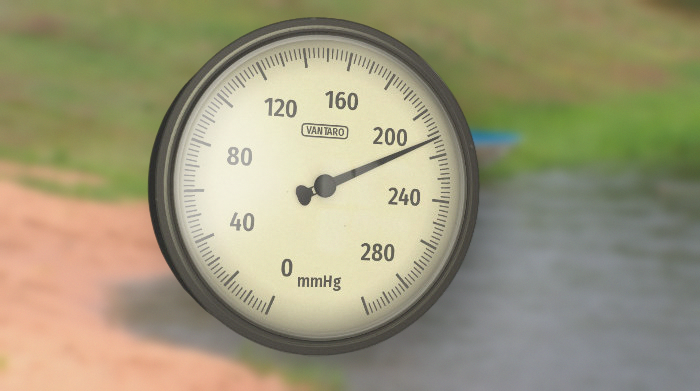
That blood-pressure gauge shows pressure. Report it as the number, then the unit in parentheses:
212 (mmHg)
